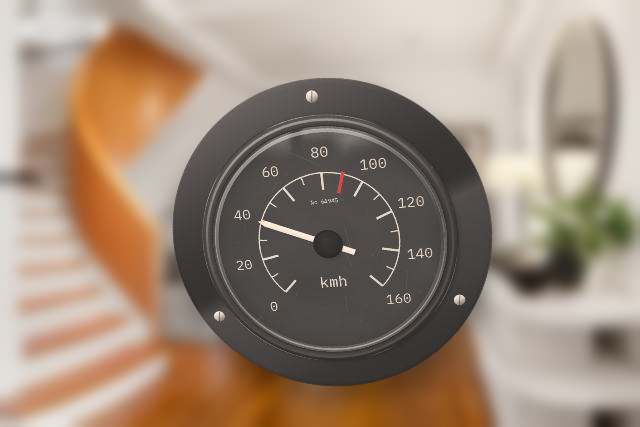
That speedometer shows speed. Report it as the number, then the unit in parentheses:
40 (km/h)
